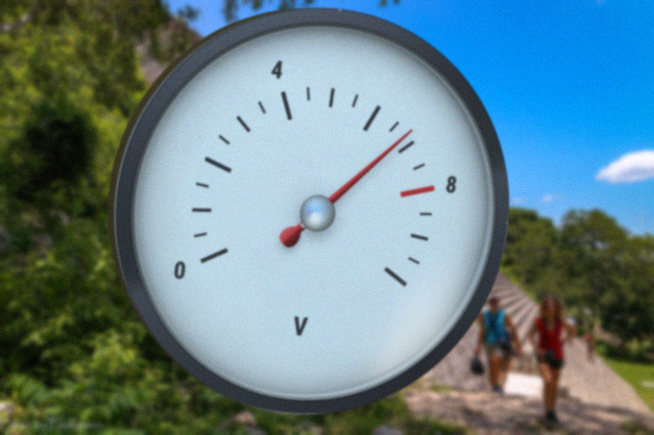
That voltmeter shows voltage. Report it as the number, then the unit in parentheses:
6.75 (V)
